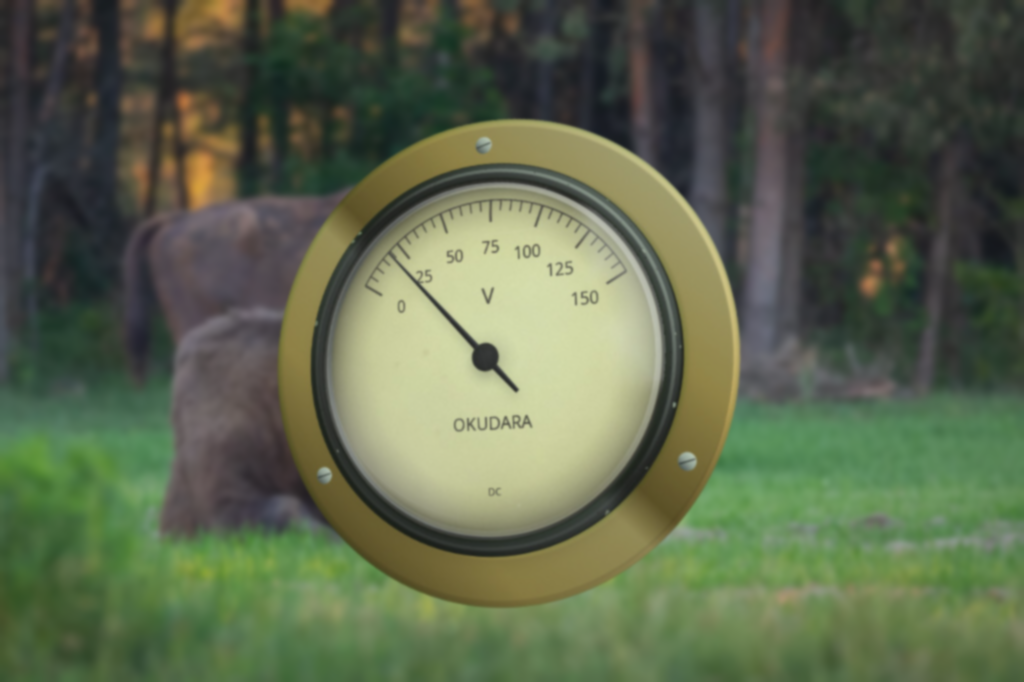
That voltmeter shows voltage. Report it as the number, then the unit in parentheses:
20 (V)
